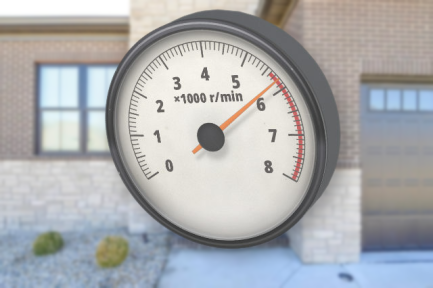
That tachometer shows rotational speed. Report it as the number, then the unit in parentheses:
5800 (rpm)
